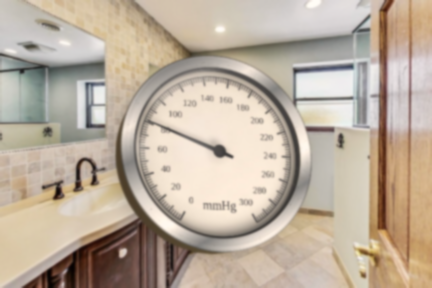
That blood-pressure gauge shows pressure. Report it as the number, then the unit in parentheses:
80 (mmHg)
